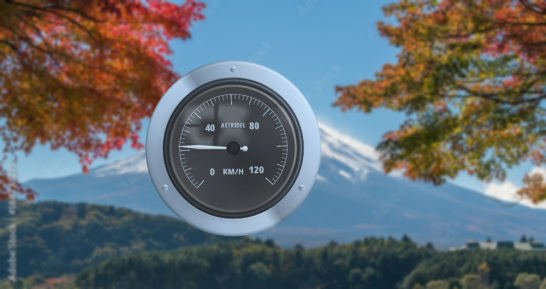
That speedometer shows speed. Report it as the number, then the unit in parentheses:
22 (km/h)
